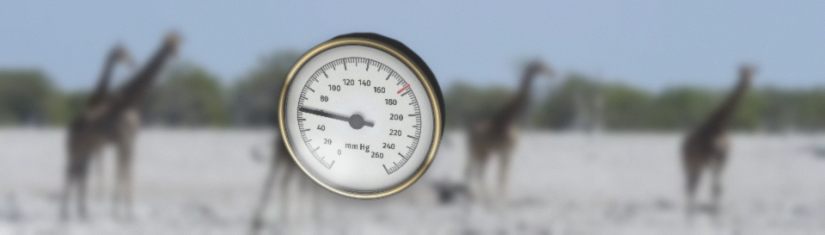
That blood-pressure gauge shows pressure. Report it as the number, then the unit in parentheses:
60 (mmHg)
